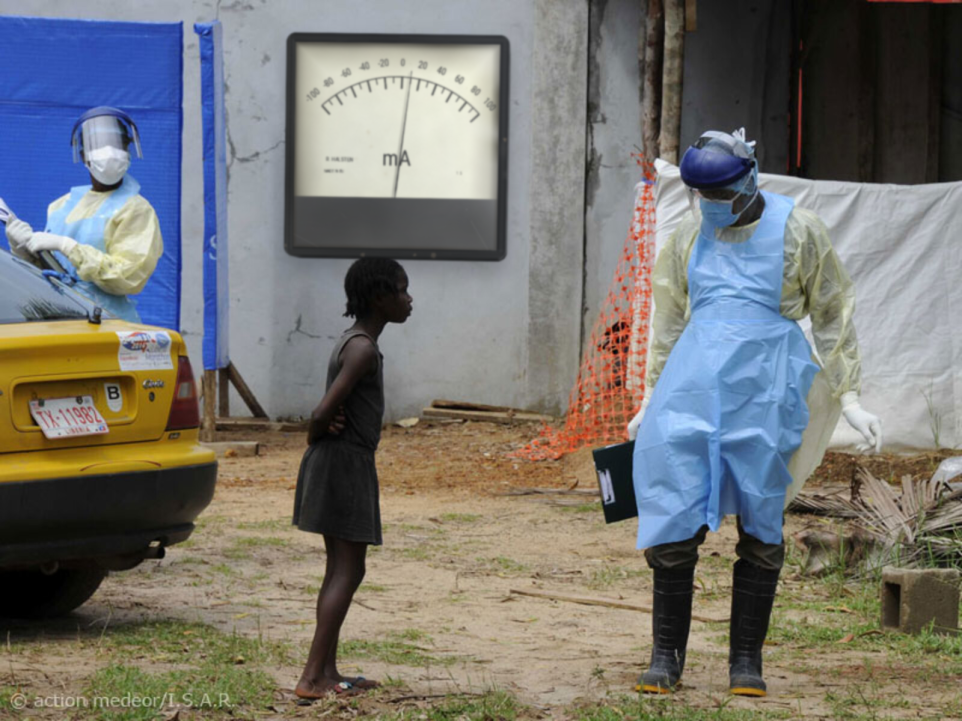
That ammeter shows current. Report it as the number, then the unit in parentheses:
10 (mA)
